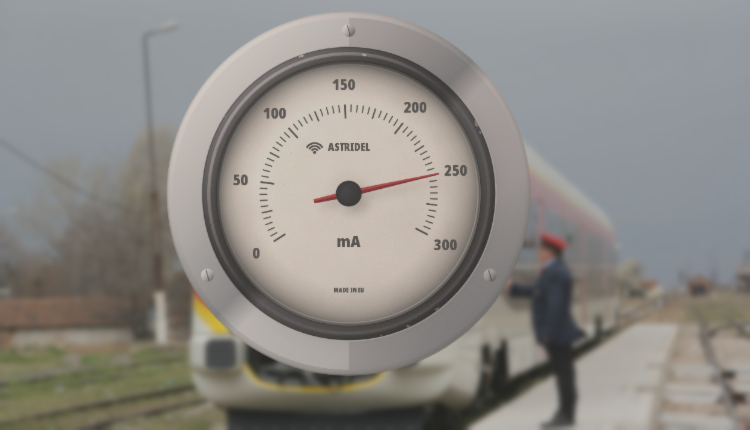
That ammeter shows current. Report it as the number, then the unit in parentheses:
250 (mA)
